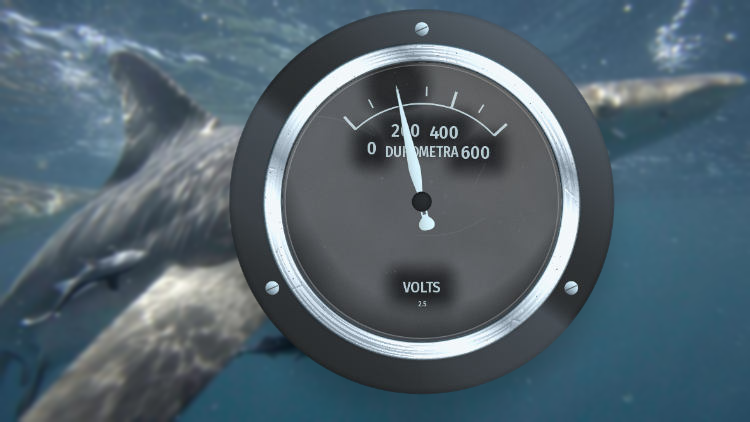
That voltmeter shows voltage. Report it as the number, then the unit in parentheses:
200 (V)
